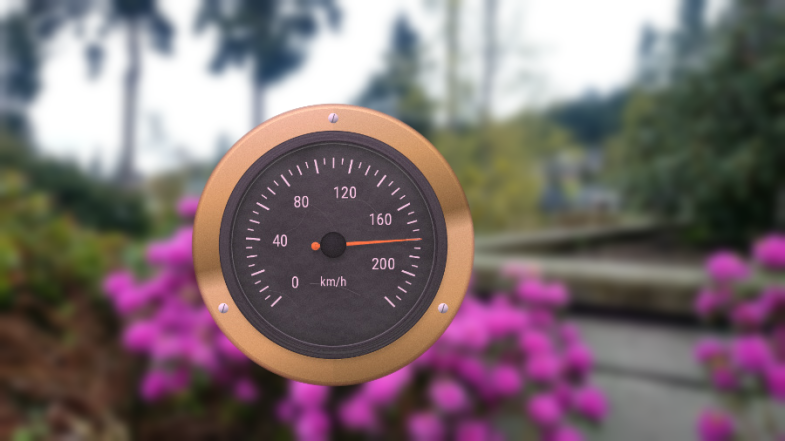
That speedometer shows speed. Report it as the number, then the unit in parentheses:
180 (km/h)
